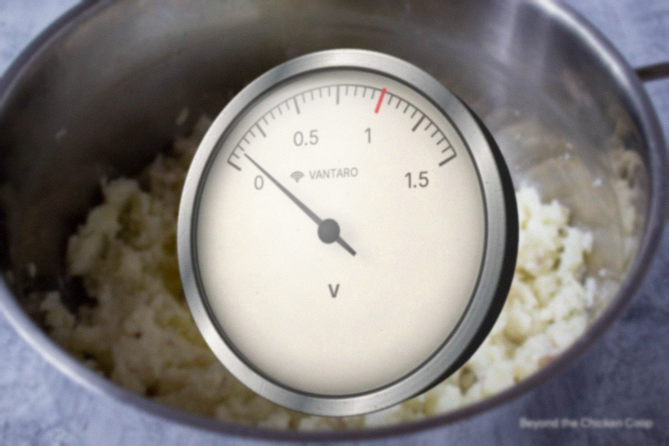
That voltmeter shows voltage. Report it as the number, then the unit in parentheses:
0.1 (V)
